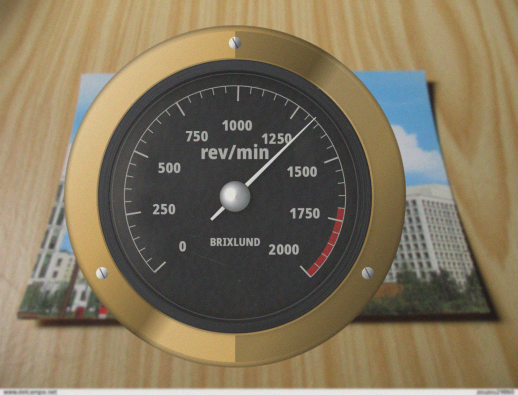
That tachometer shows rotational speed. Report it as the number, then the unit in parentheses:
1325 (rpm)
